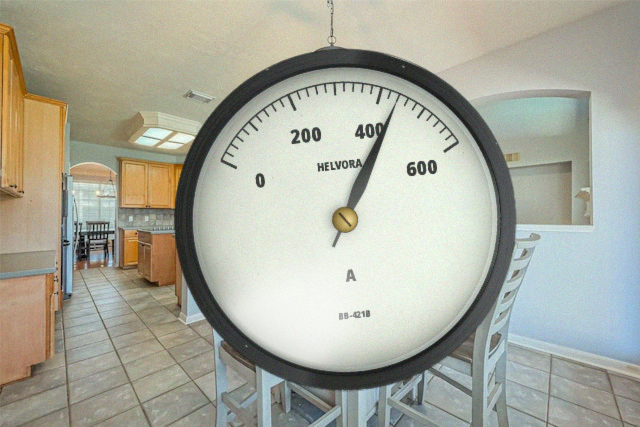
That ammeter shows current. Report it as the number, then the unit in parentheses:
440 (A)
